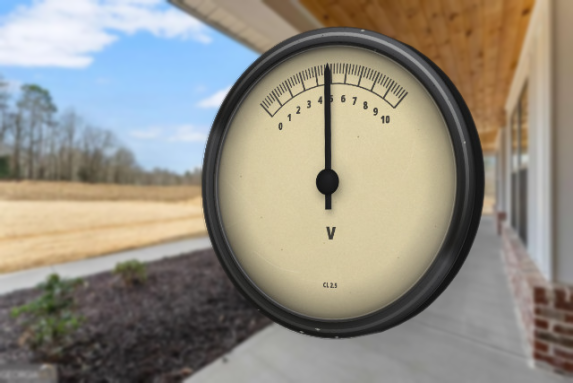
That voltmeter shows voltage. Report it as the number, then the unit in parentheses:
5 (V)
